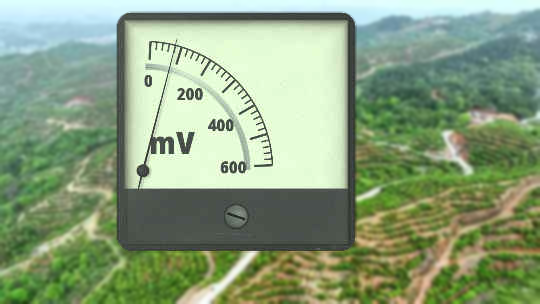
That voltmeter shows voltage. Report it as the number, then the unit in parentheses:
80 (mV)
